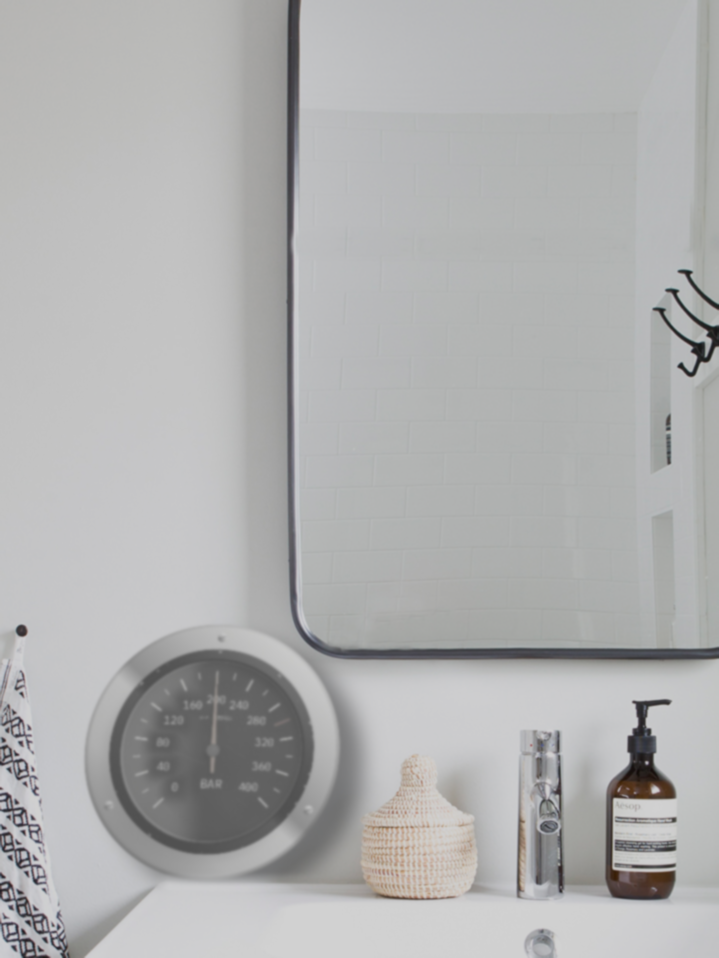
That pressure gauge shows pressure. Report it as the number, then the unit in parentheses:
200 (bar)
